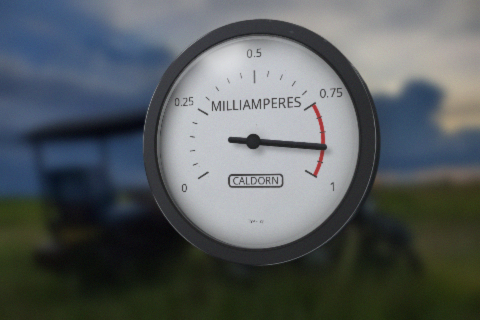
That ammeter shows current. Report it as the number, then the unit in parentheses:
0.9 (mA)
